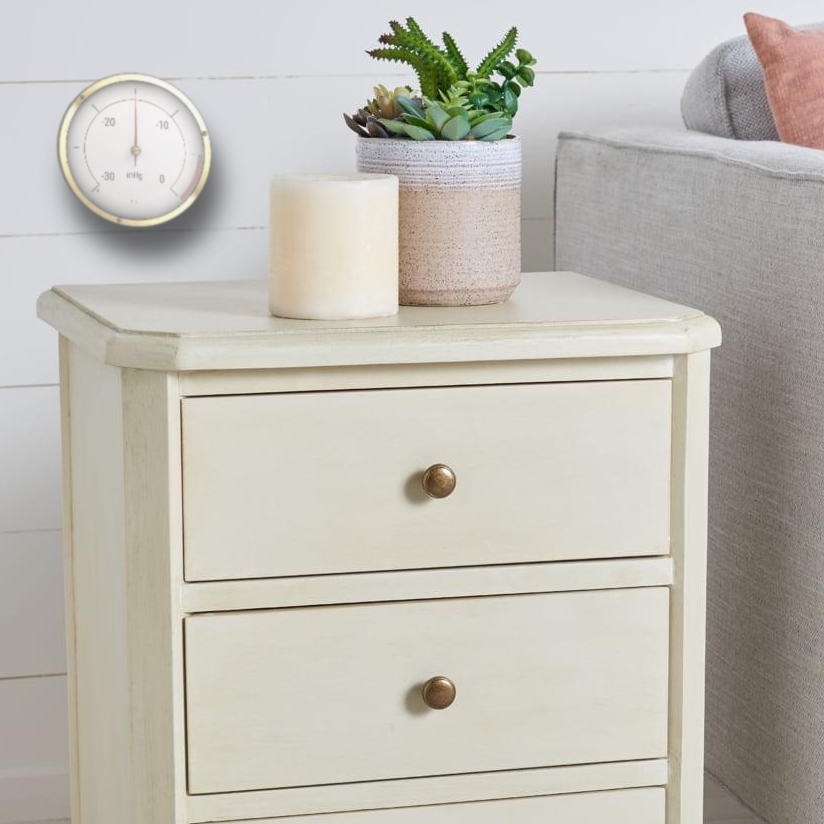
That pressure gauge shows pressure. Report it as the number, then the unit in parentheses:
-15 (inHg)
